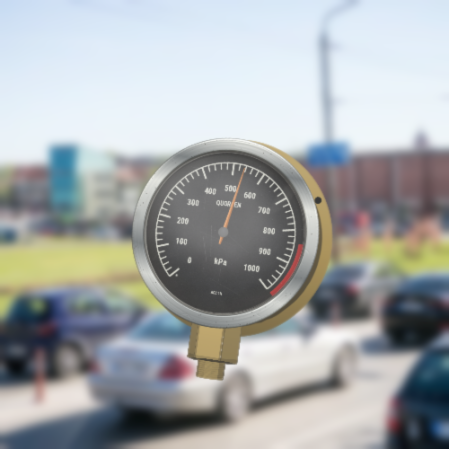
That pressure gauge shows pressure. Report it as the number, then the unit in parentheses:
540 (kPa)
